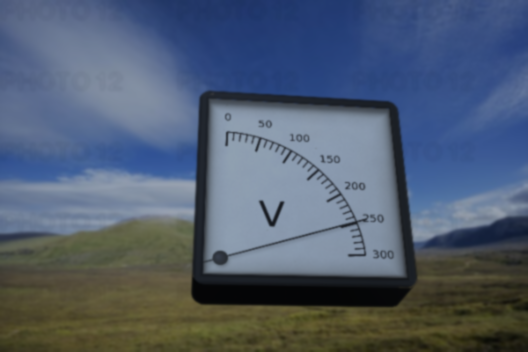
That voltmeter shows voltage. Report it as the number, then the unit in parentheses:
250 (V)
